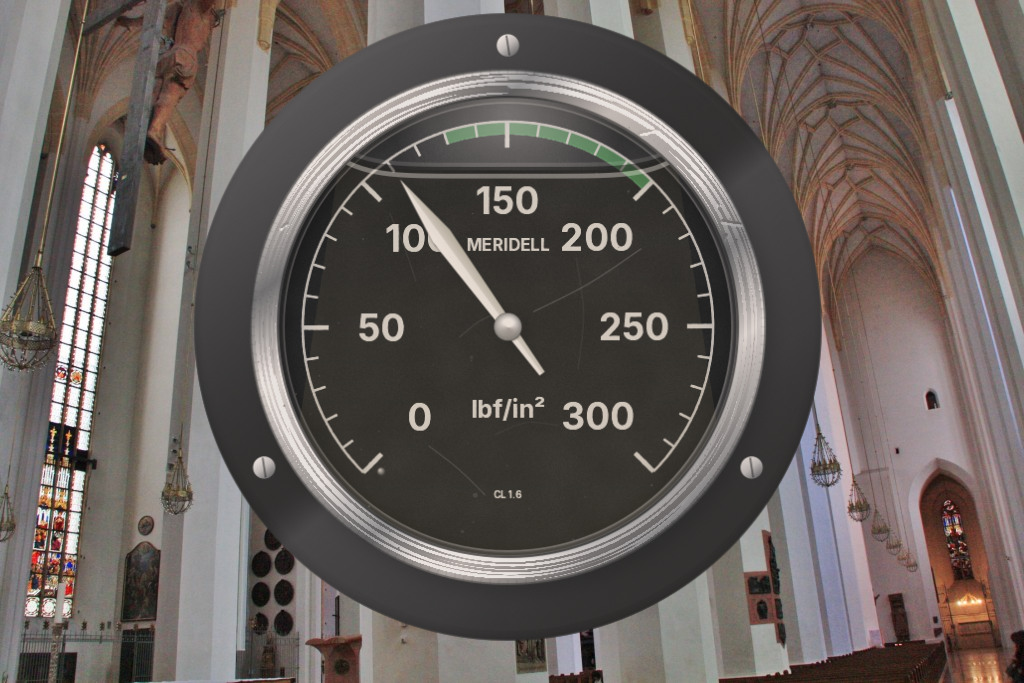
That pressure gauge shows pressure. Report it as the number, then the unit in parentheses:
110 (psi)
